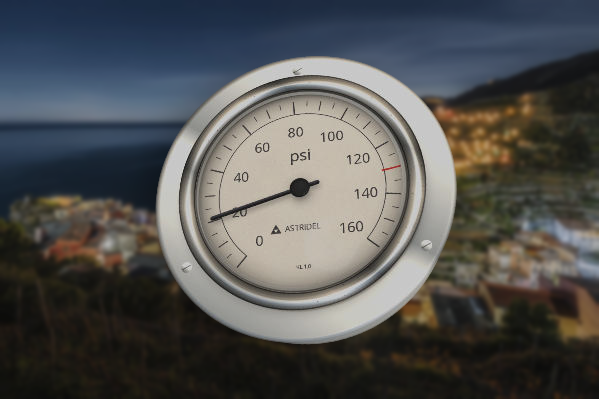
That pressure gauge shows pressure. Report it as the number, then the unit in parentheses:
20 (psi)
